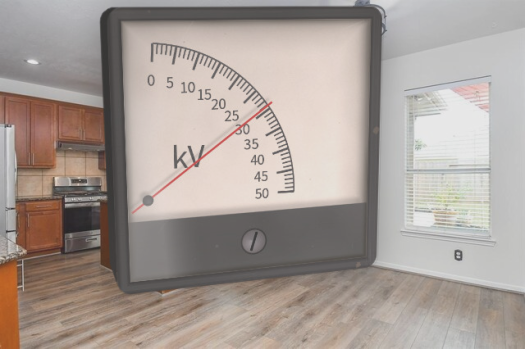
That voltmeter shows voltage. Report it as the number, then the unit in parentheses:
29 (kV)
